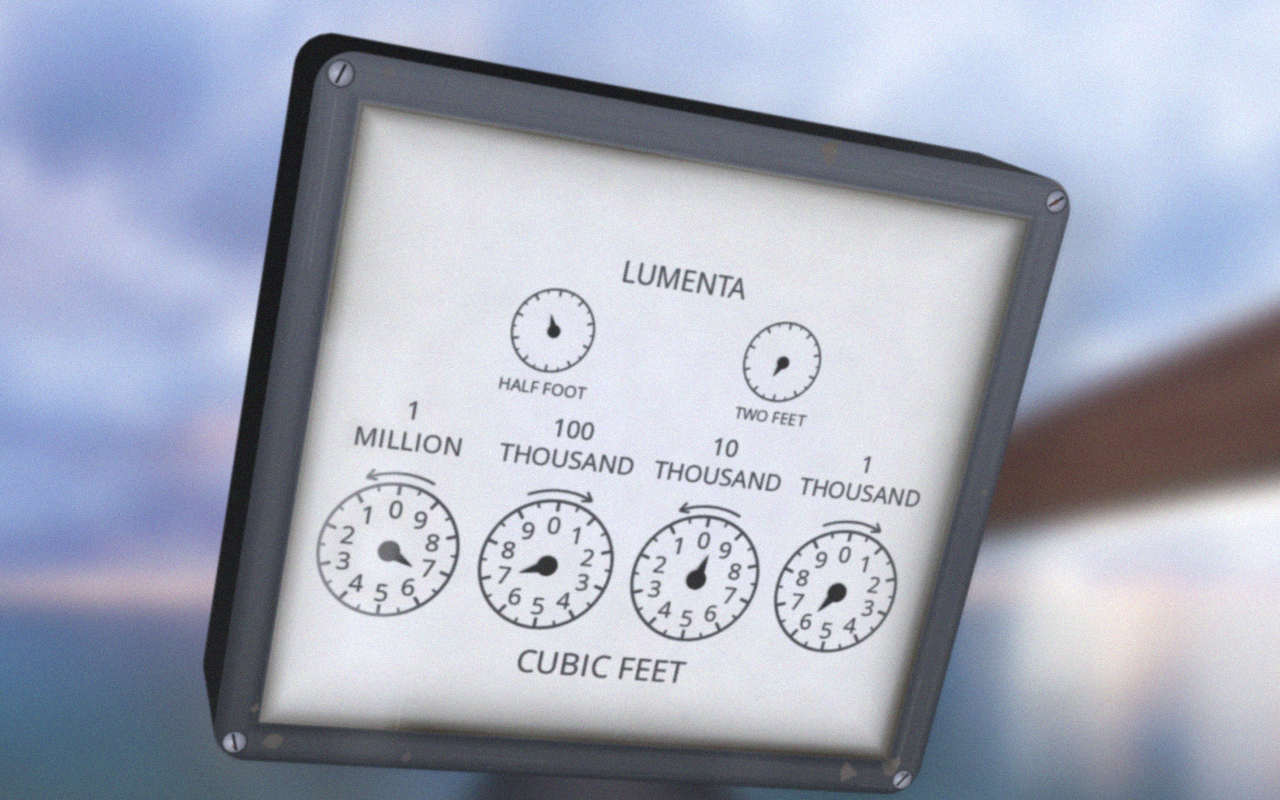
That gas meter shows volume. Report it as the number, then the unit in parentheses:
669600 (ft³)
